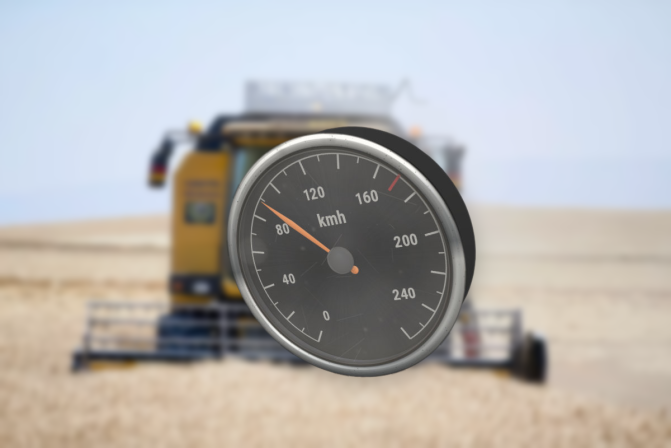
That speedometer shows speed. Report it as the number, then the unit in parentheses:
90 (km/h)
